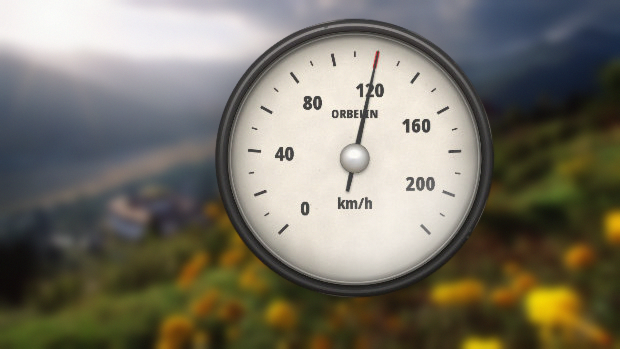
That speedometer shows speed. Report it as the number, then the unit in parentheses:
120 (km/h)
